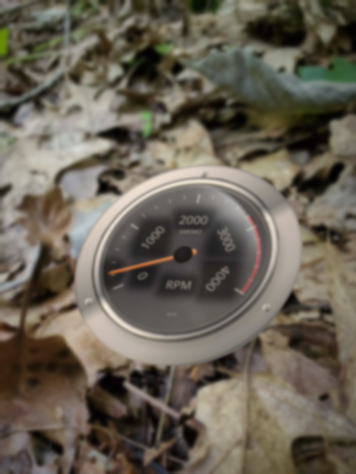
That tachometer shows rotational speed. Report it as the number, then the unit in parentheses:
200 (rpm)
